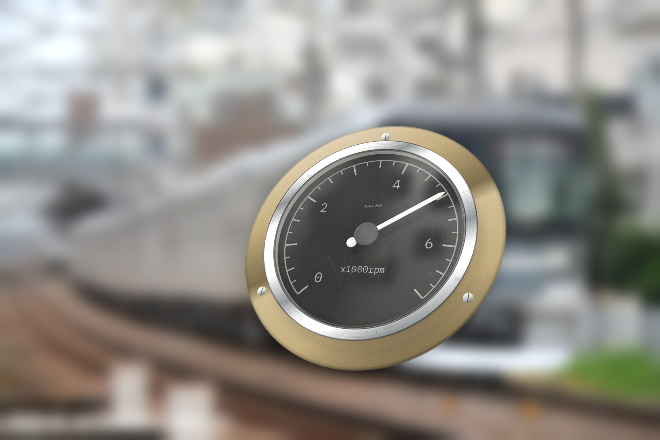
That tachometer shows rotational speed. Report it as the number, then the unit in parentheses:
5000 (rpm)
